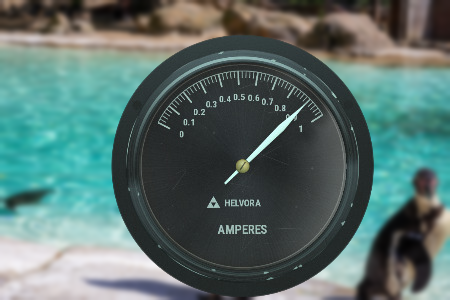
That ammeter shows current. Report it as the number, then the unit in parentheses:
0.9 (A)
